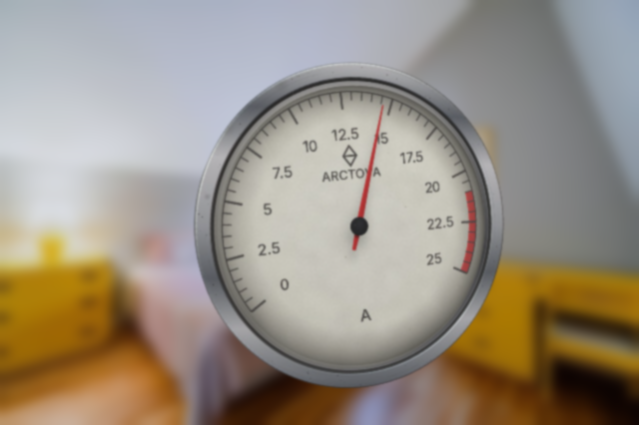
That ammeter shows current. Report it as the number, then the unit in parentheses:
14.5 (A)
